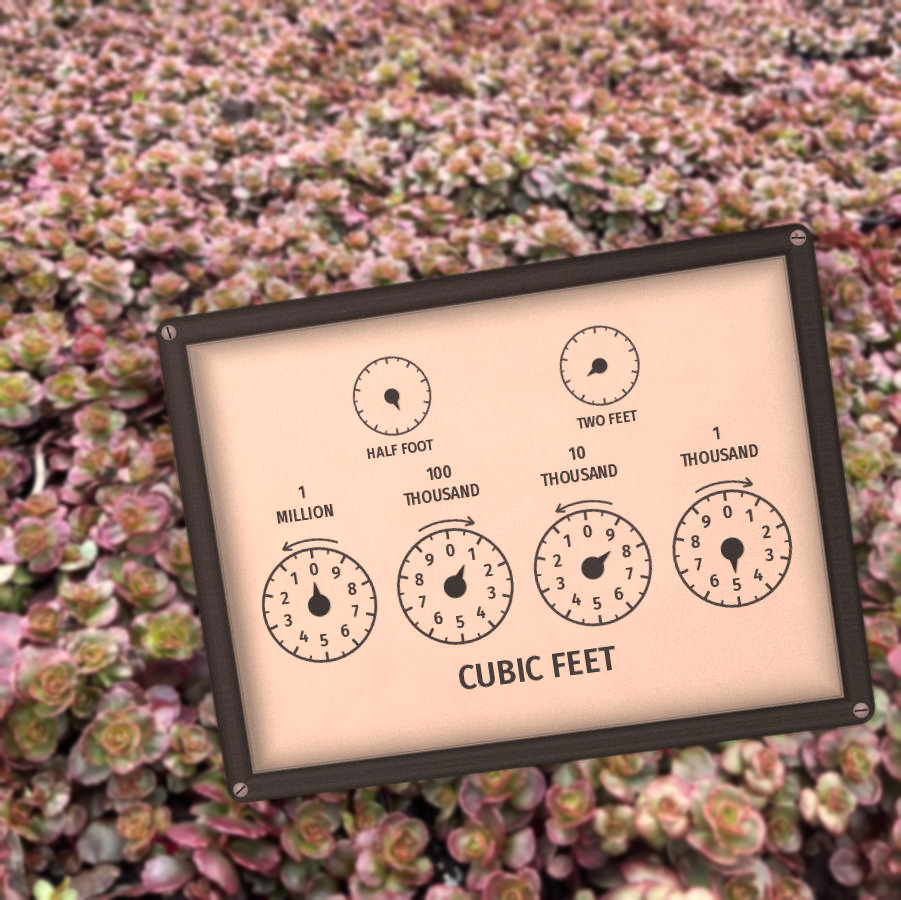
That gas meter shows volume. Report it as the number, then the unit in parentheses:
8500 (ft³)
